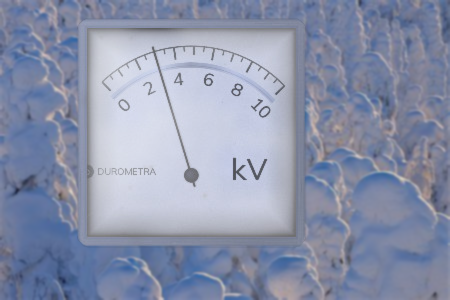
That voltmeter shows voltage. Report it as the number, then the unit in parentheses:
3 (kV)
